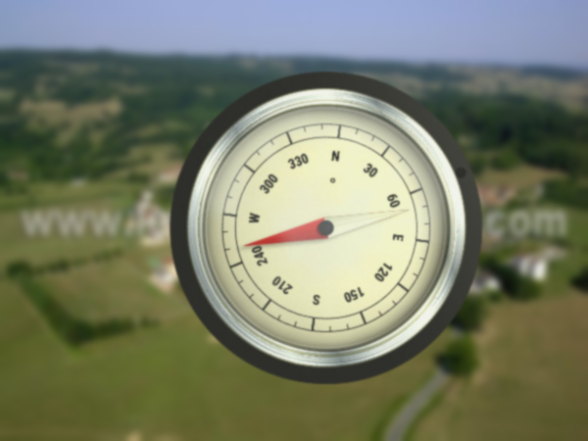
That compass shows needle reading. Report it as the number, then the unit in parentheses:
250 (°)
